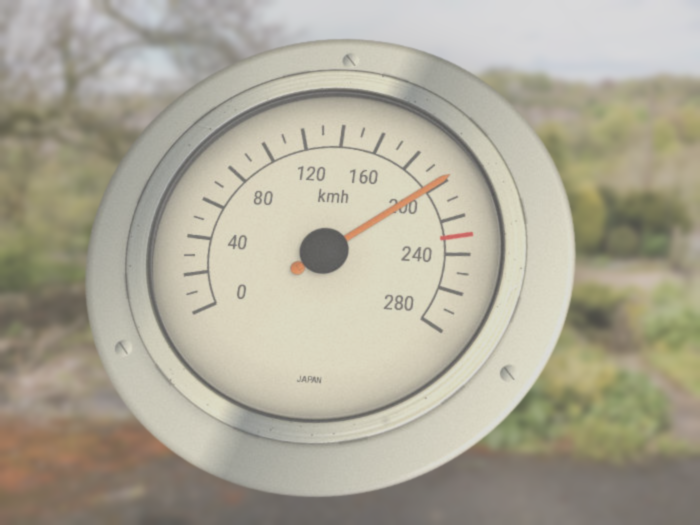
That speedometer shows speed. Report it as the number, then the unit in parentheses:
200 (km/h)
